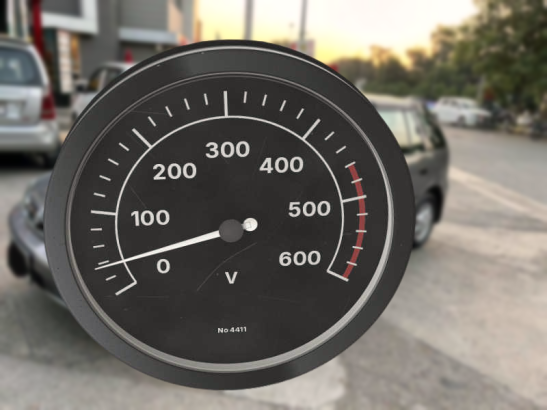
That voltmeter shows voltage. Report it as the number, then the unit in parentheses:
40 (V)
